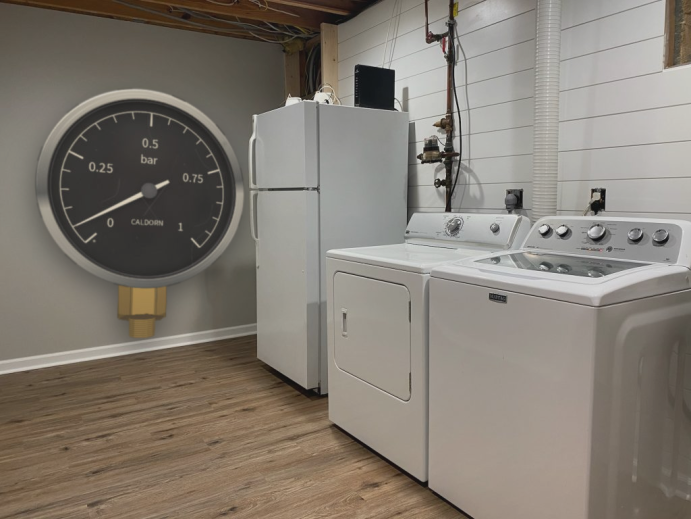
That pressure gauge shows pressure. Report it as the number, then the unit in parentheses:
0.05 (bar)
